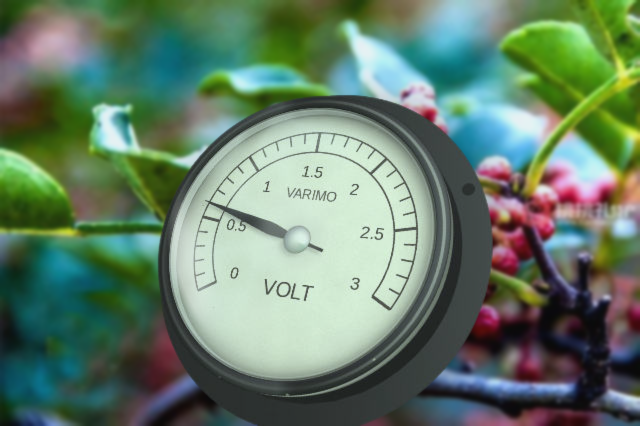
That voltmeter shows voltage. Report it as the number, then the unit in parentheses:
0.6 (V)
